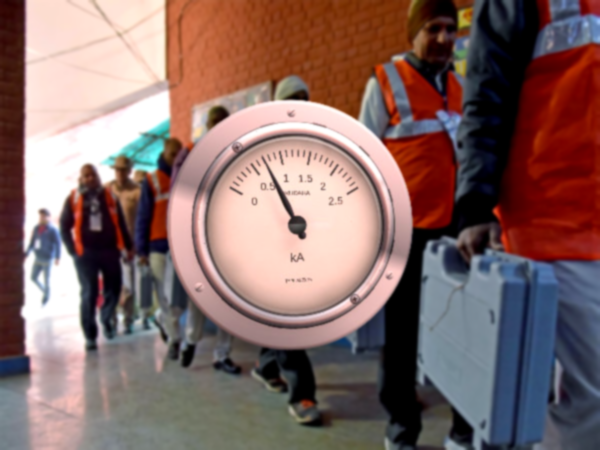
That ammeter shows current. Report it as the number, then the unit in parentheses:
0.7 (kA)
